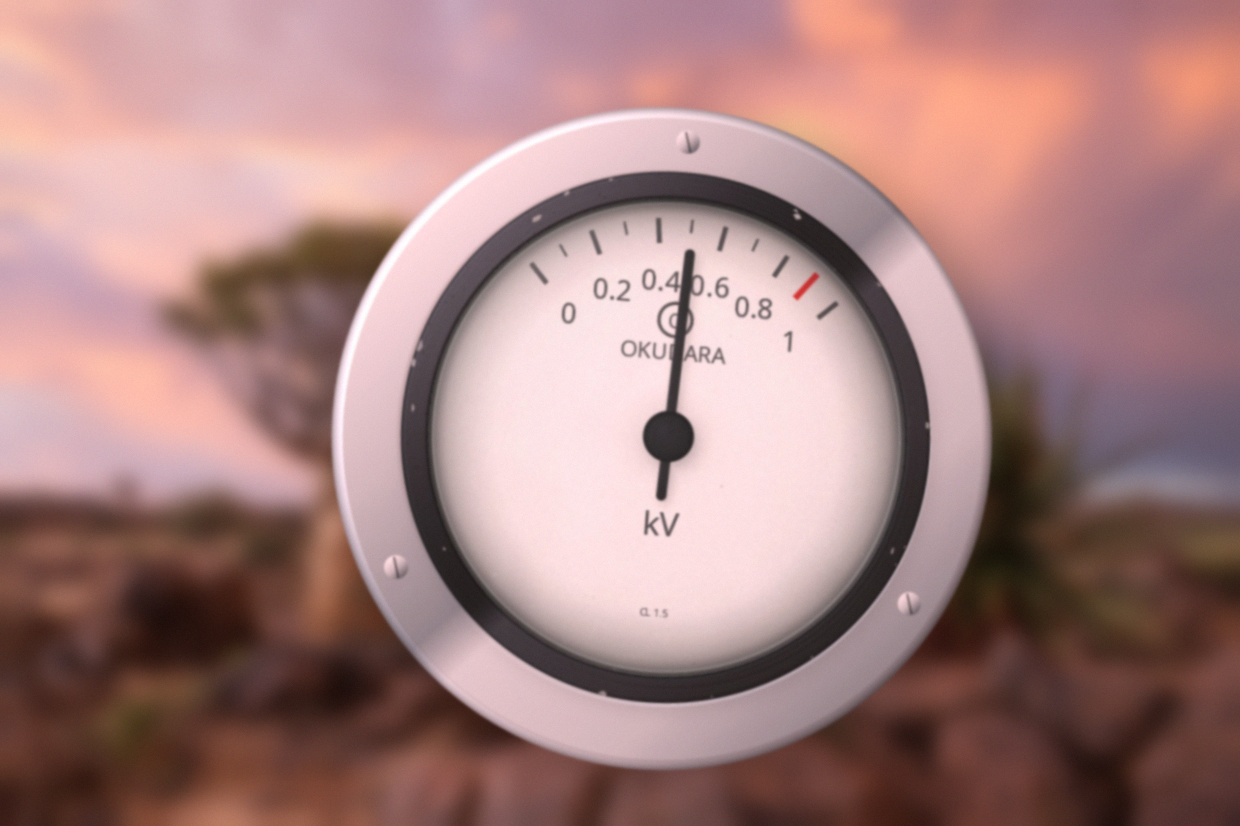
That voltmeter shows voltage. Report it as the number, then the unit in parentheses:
0.5 (kV)
